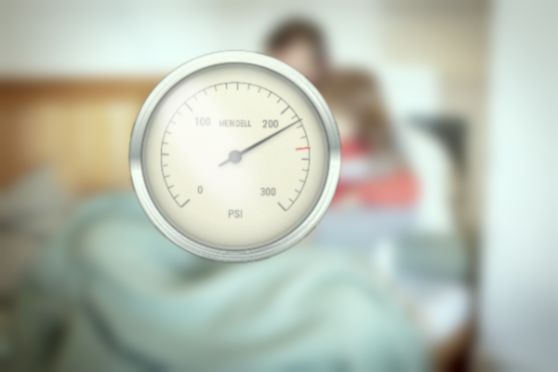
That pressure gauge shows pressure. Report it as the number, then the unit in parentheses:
215 (psi)
